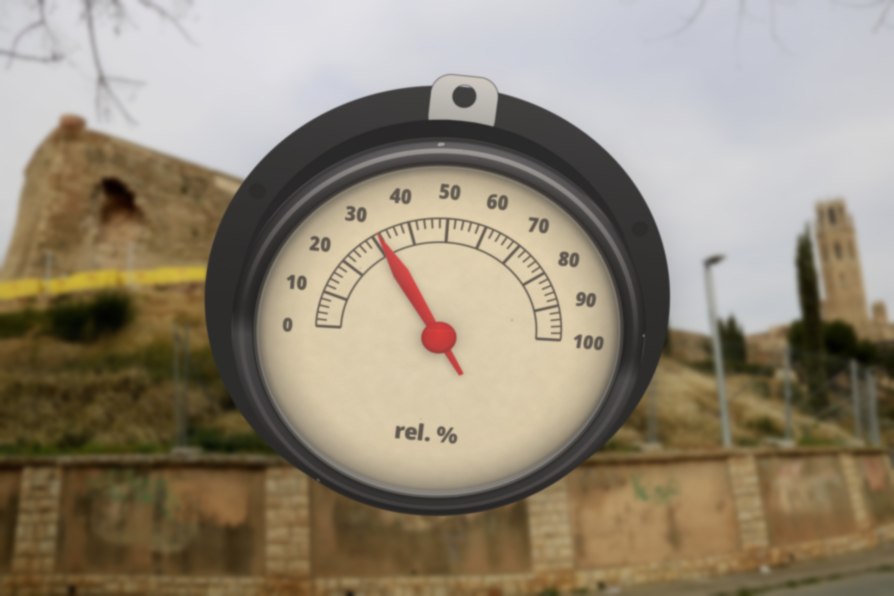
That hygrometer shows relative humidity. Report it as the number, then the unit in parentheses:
32 (%)
